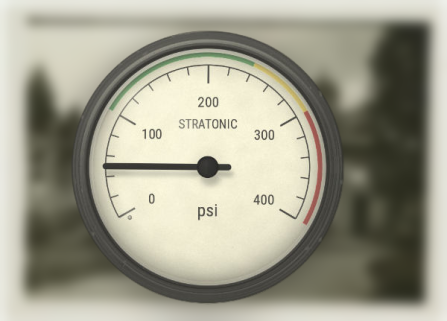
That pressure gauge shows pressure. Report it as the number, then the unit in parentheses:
50 (psi)
